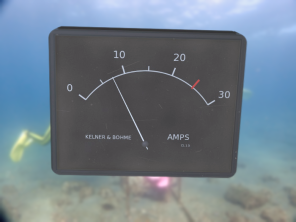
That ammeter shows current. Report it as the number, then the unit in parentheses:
7.5 (A)
